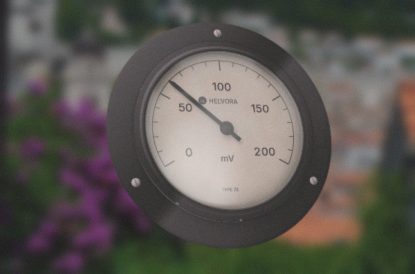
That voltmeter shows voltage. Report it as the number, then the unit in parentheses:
60 (mV)
